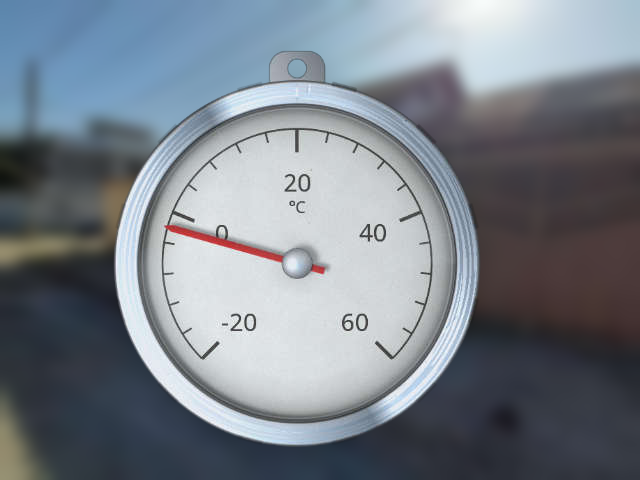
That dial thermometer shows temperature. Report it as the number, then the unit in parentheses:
-2 (°C)
